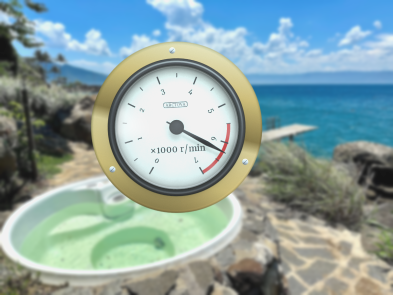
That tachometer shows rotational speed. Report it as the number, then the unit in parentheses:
6250 (rpm)
